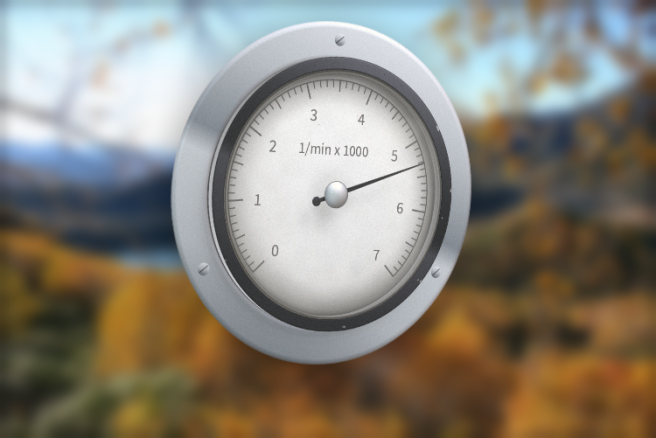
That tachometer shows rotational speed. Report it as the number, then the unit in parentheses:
5300 (rpm)
